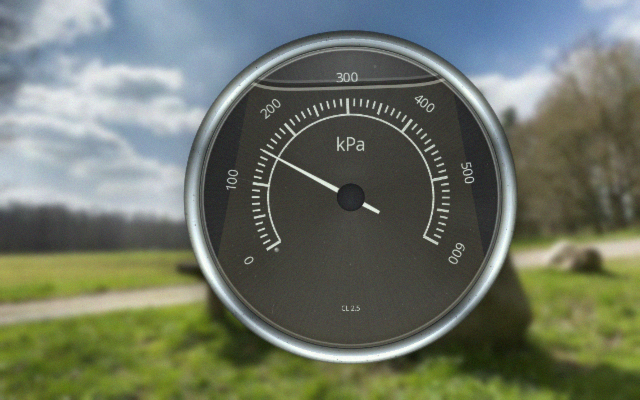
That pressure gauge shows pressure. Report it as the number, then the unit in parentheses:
150 (kPa)
